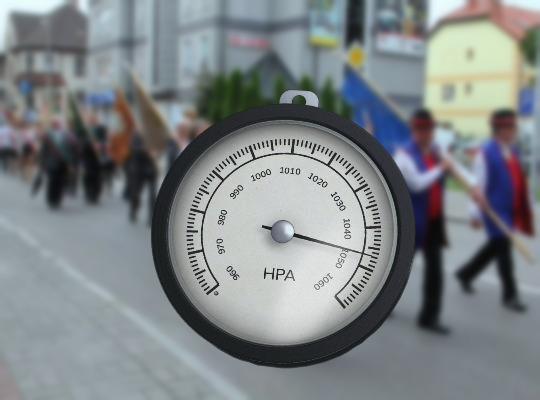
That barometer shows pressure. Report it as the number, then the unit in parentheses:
1047 (hPa)
